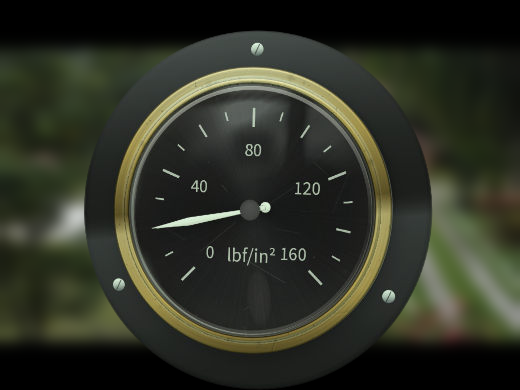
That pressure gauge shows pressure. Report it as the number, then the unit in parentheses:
20 (psi)
